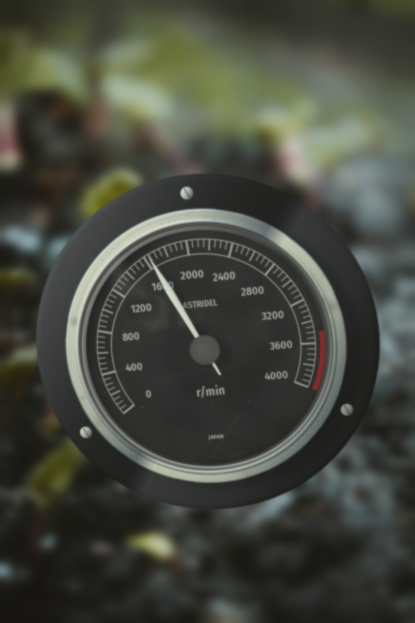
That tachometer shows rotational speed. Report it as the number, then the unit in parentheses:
1650 (rpm)
